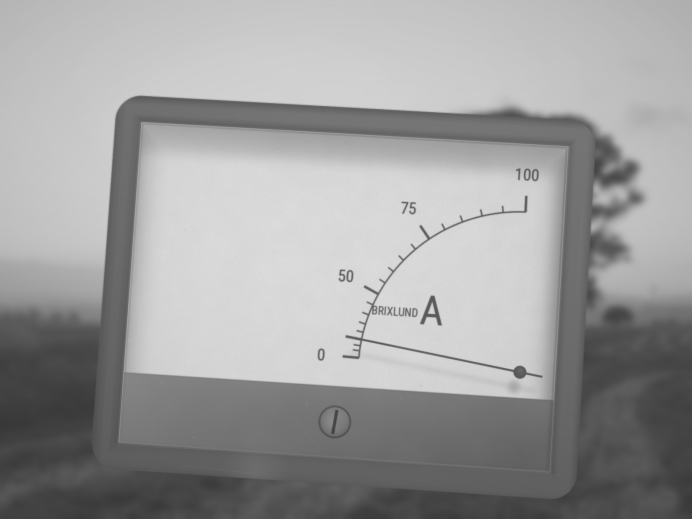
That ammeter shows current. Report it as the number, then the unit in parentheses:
25 (A)
